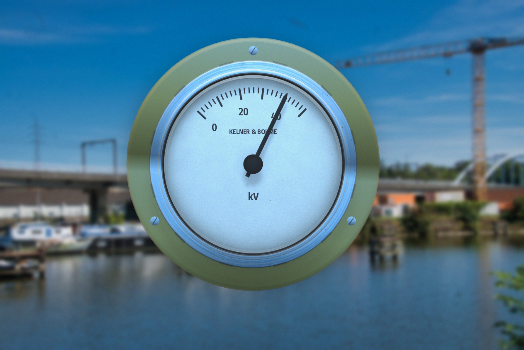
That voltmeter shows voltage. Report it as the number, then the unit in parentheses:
40 (kV)
